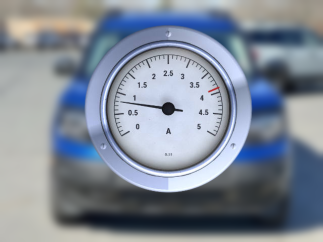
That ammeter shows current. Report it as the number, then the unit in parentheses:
0.8 (A)
